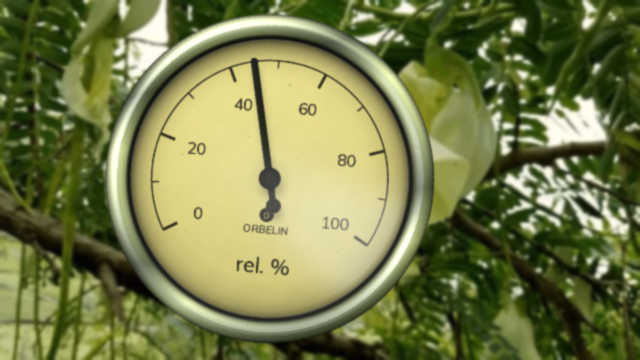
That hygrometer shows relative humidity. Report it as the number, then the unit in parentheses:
45 (%)
